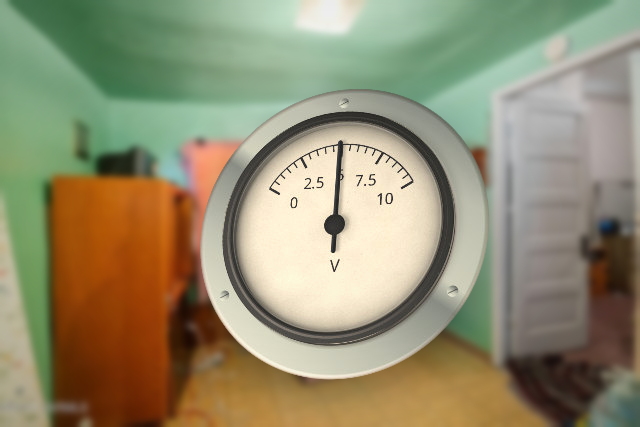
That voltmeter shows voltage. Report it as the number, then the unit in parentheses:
5 (V)
